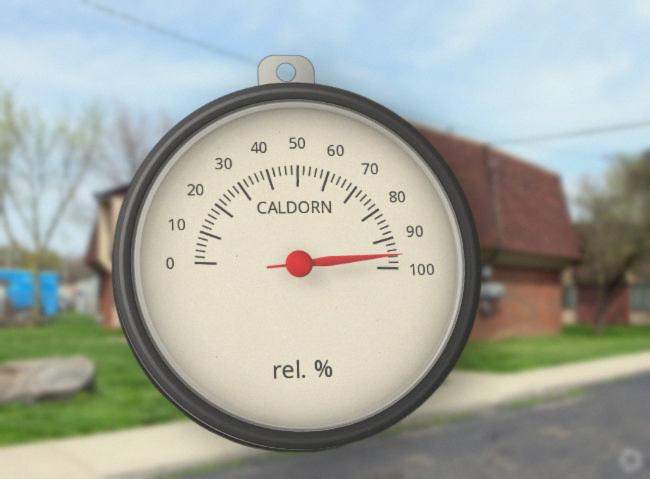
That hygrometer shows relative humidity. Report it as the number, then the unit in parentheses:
96 (%)
